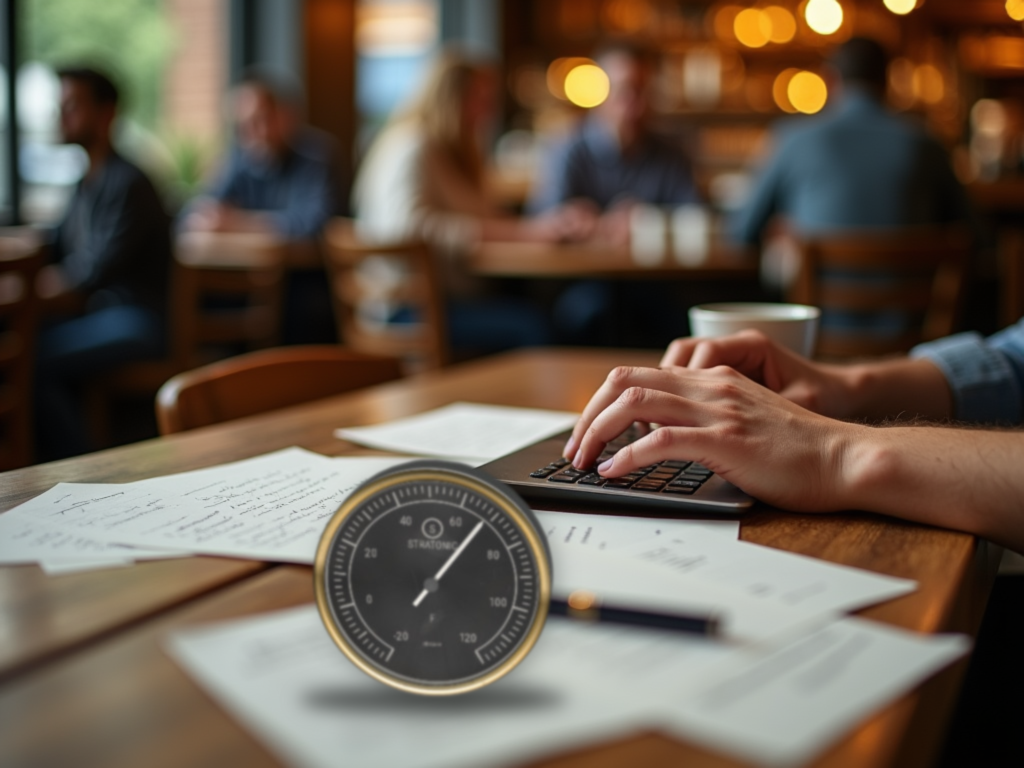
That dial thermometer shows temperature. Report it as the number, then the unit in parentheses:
68 (°F)
